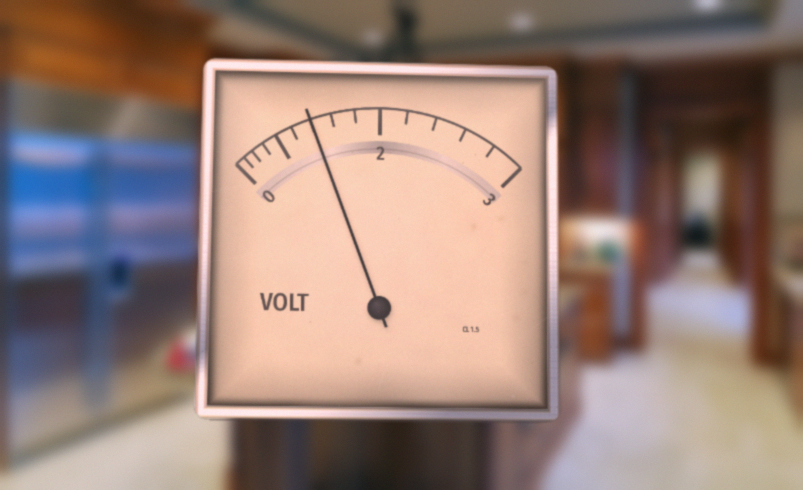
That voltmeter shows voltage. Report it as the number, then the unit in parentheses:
1.4 (V)
